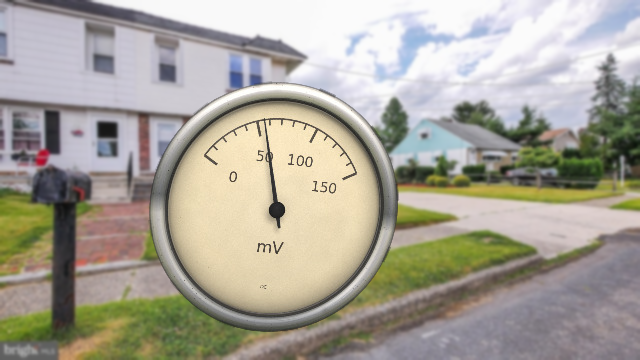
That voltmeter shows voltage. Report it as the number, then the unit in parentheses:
55 (mV)
